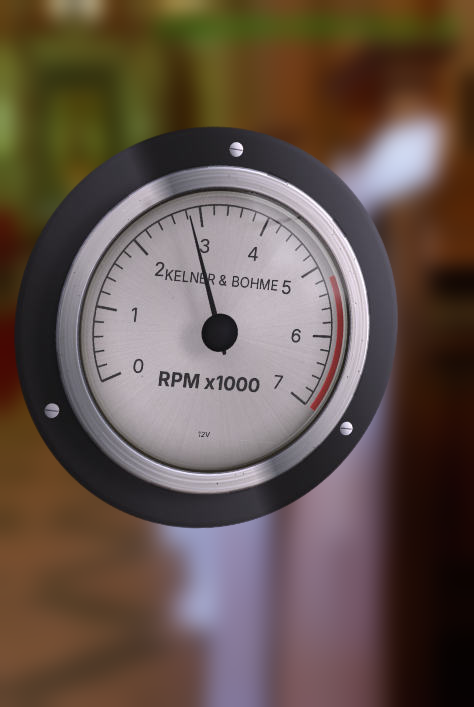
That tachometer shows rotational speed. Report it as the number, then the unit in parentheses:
2800 (rpm)
